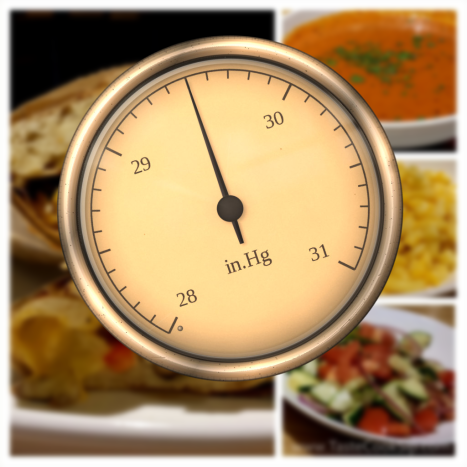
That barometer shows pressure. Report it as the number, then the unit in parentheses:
29.5 (inHg)
